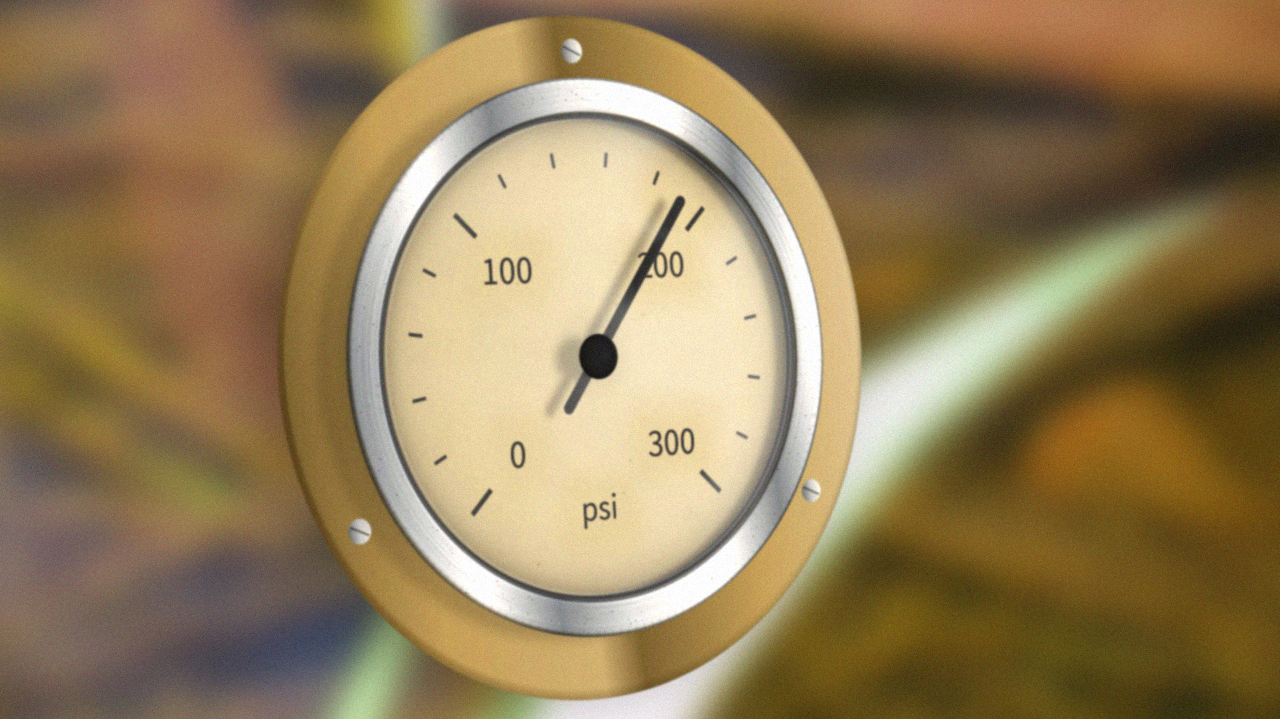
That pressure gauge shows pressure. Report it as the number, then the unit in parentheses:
190 (psi)
